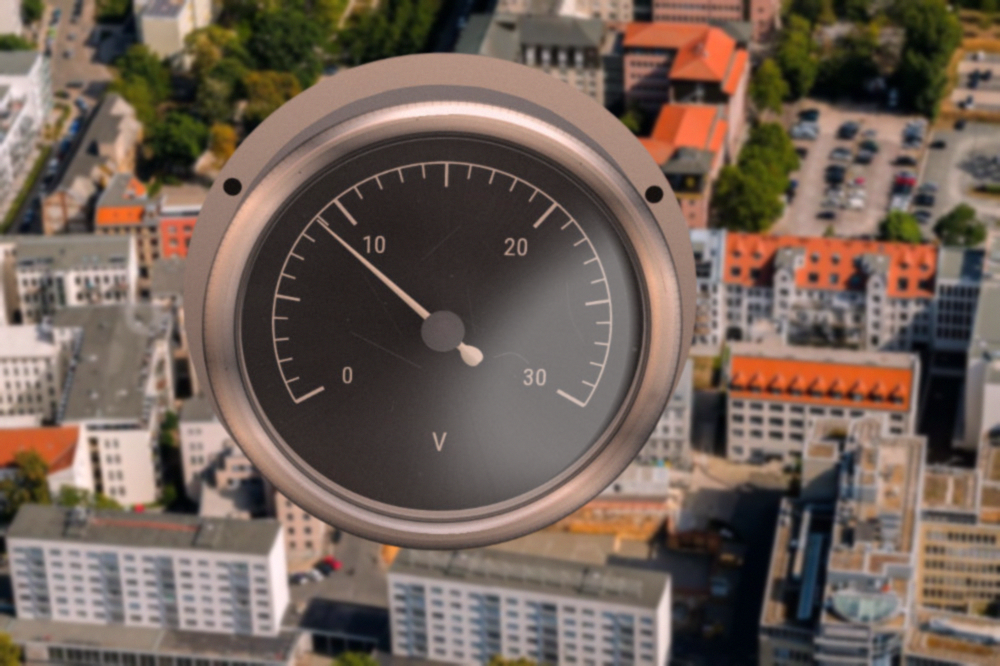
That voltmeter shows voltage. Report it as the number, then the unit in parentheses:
9 (V)
